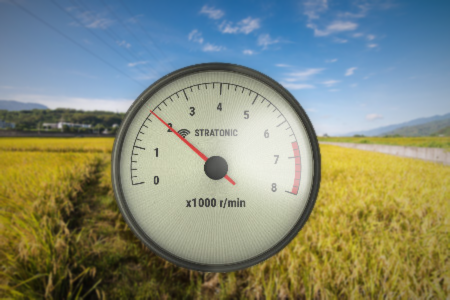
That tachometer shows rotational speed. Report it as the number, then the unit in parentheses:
2000 (rpm)
